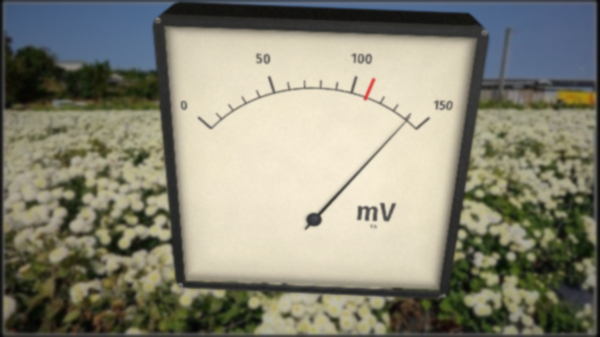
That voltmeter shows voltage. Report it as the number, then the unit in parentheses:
140 (mV)
